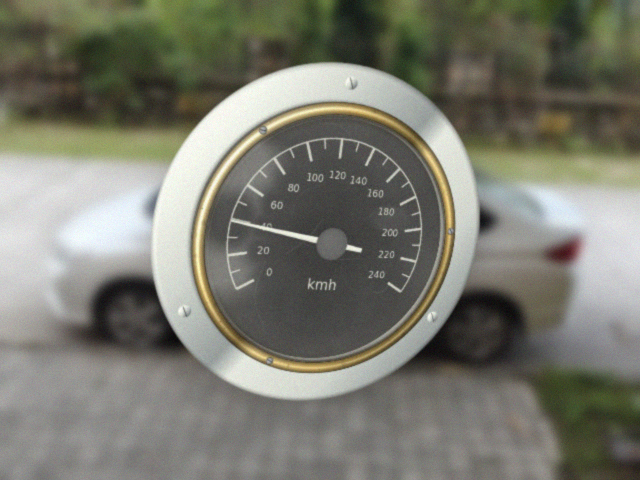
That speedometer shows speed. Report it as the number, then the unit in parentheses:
40 (km/h)
